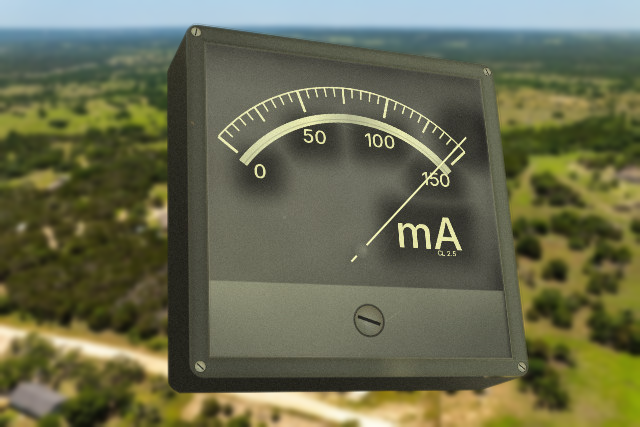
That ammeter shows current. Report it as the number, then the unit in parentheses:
145 (mA)
